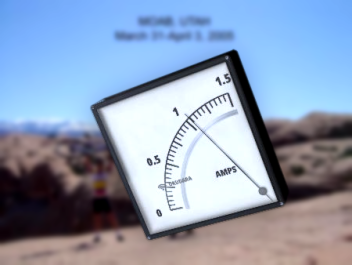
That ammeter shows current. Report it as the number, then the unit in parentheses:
1.05 (A)
